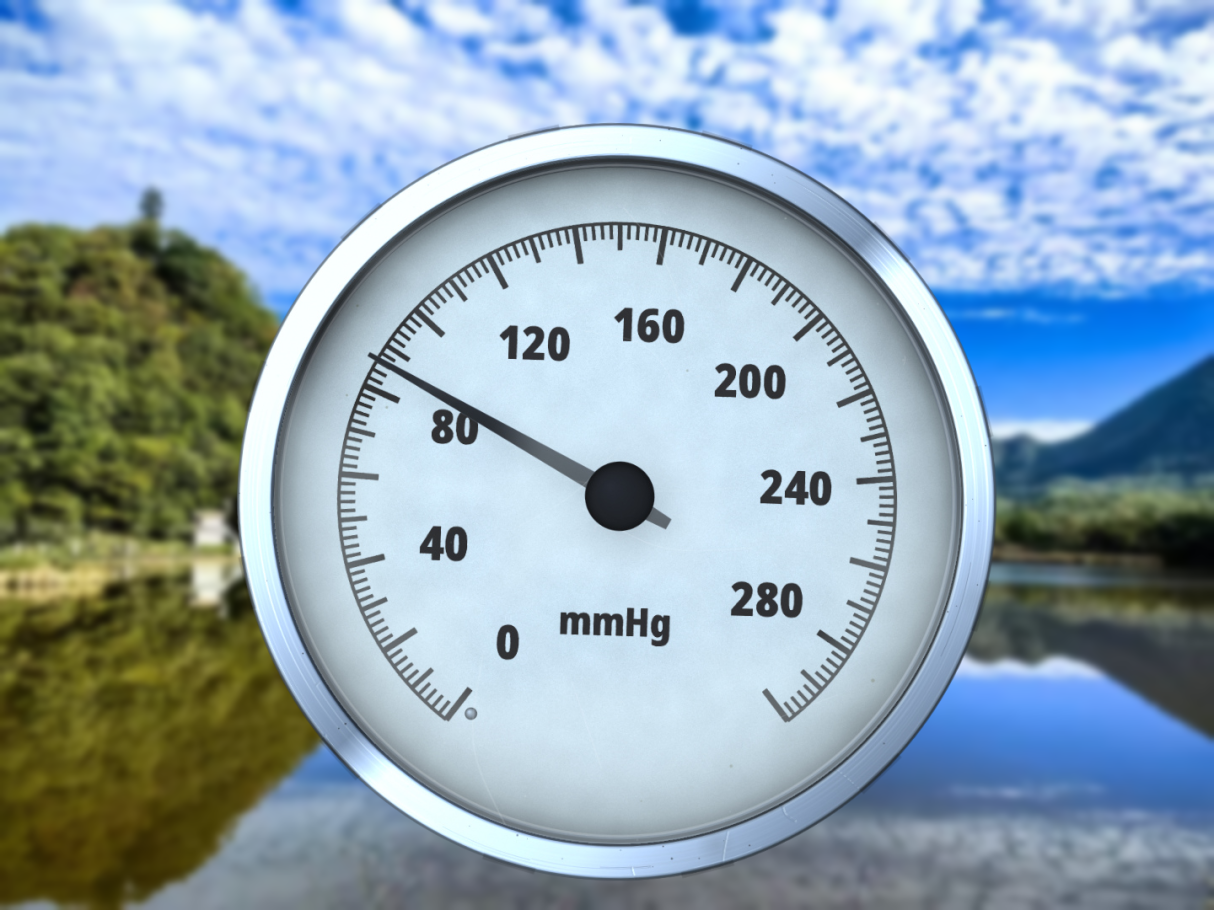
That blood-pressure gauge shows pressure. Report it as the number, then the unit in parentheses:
86 (mmHg)
